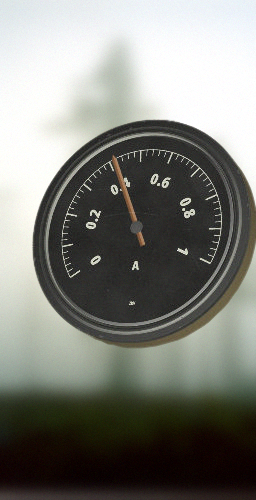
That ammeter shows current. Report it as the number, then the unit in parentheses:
0.42 (A)
